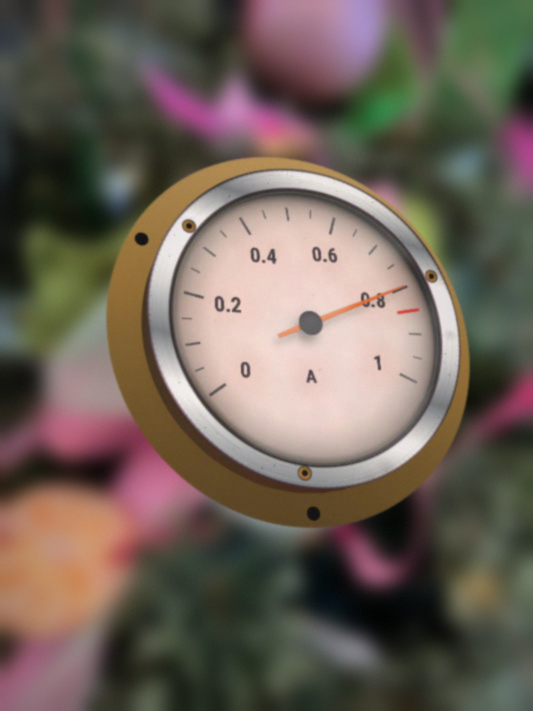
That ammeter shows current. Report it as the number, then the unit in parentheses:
0.8 (A)
